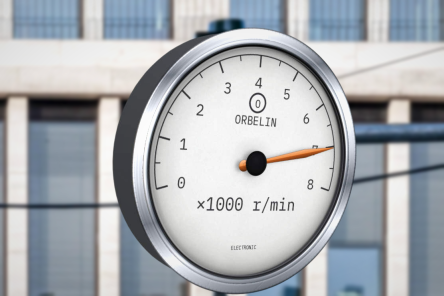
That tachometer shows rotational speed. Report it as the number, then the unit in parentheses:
7000 (rpm)
